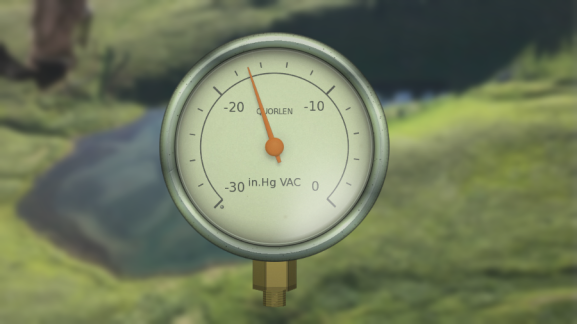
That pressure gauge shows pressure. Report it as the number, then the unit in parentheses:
-17 (inHg)
